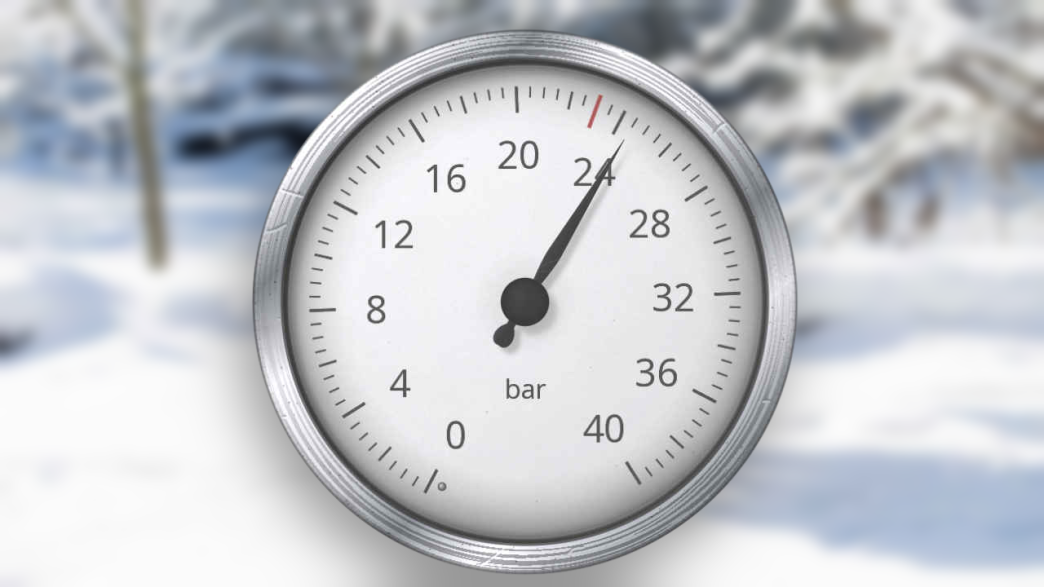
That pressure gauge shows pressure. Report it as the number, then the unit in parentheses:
24.5 (bar)
